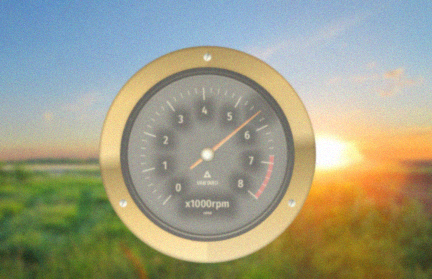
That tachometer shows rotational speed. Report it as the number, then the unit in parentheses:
5600 (rpm)
